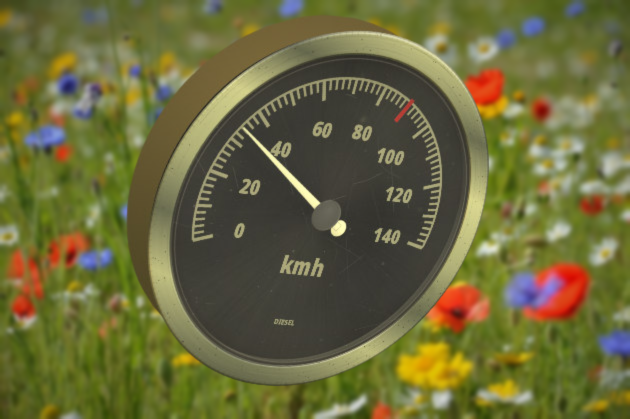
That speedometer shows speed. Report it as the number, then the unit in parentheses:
34 (km/h)
